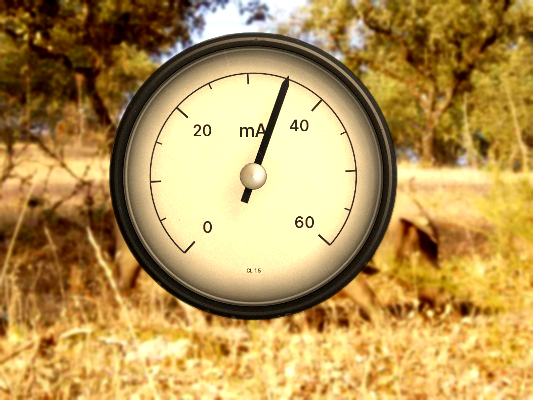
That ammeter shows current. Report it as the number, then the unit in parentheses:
35 (mA)
